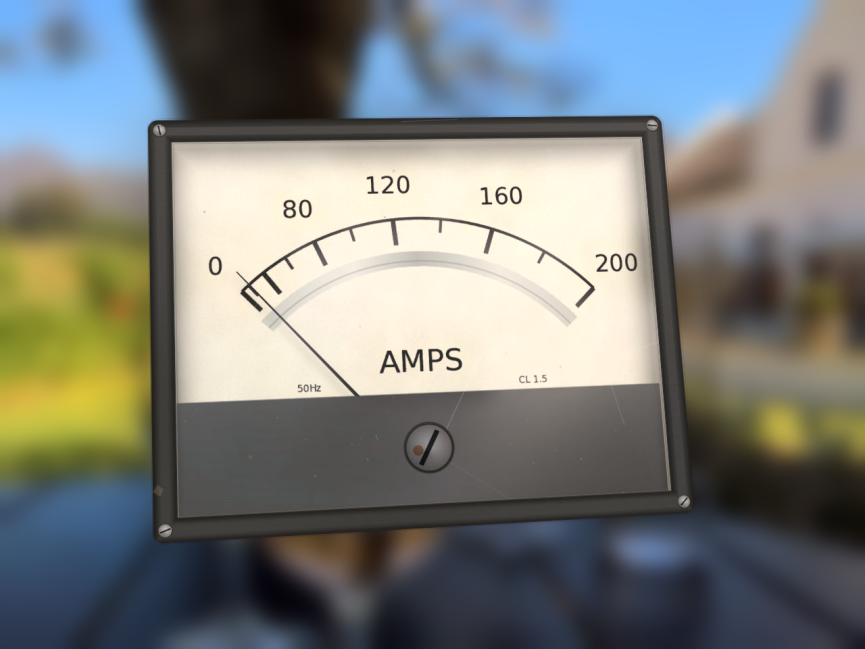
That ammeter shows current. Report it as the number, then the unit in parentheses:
20 (A)
